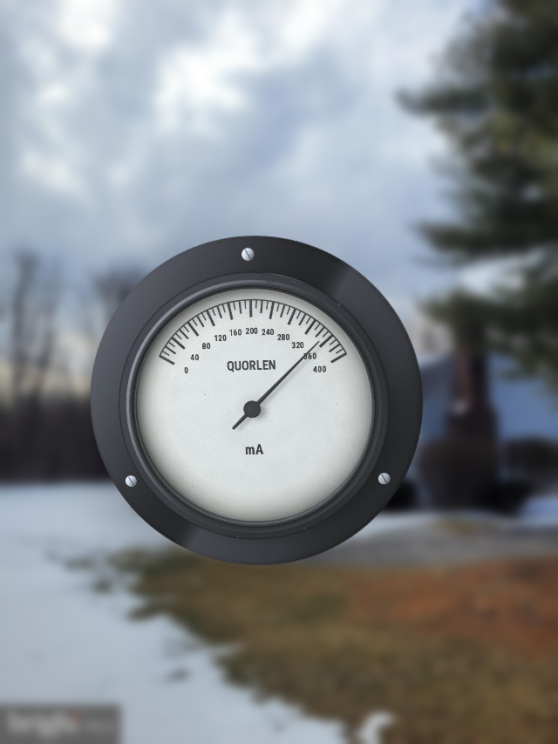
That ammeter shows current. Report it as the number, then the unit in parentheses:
350 (mA)
